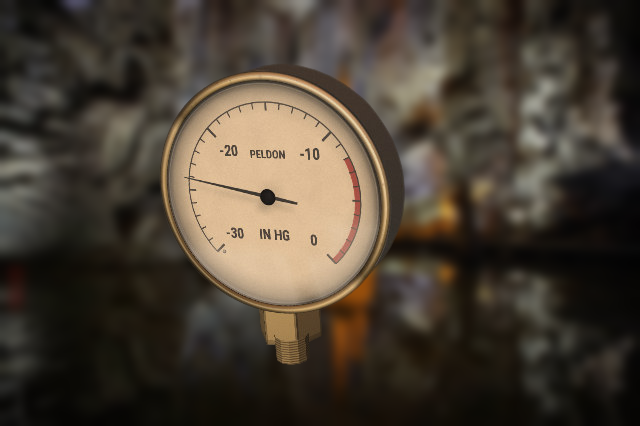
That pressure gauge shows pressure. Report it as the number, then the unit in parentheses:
-24 (inHg)
